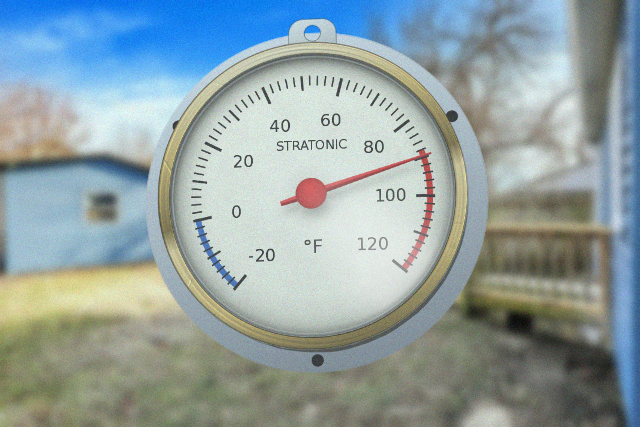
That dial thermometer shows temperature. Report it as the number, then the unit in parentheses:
90 (°F)
